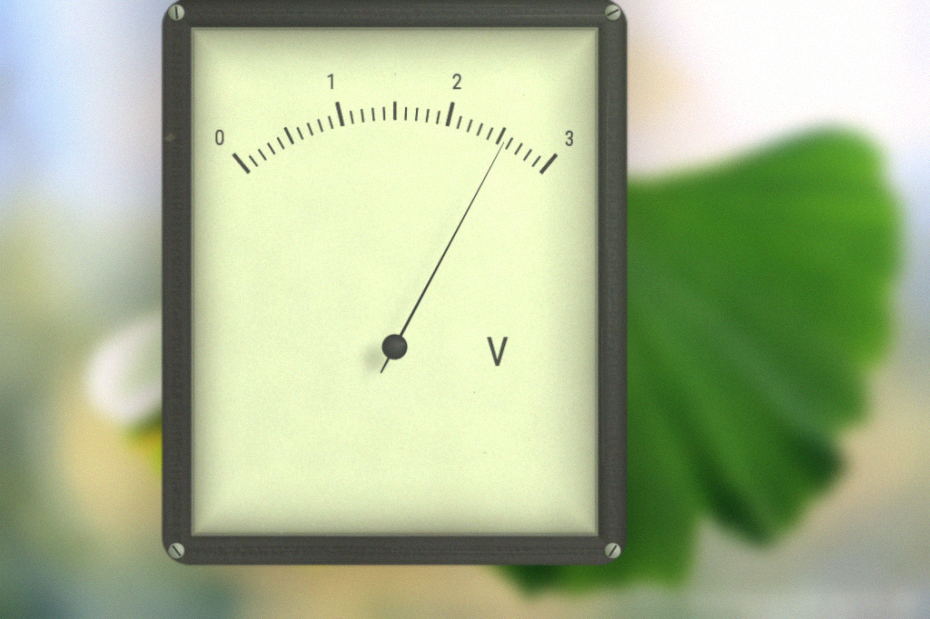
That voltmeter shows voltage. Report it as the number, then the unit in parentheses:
2.55 (V)
